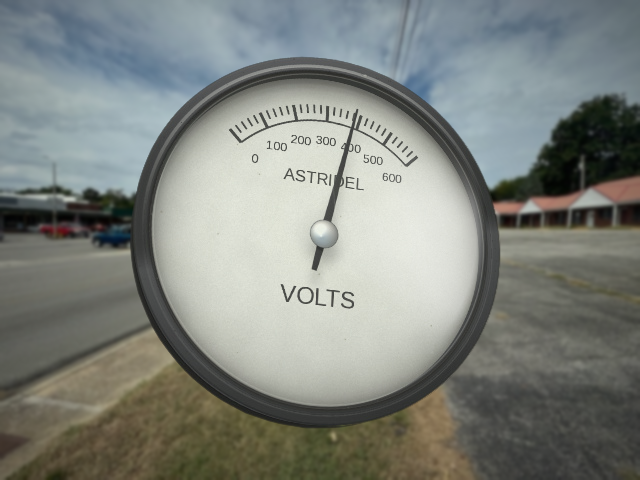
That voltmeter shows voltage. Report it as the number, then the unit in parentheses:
380 (V)
